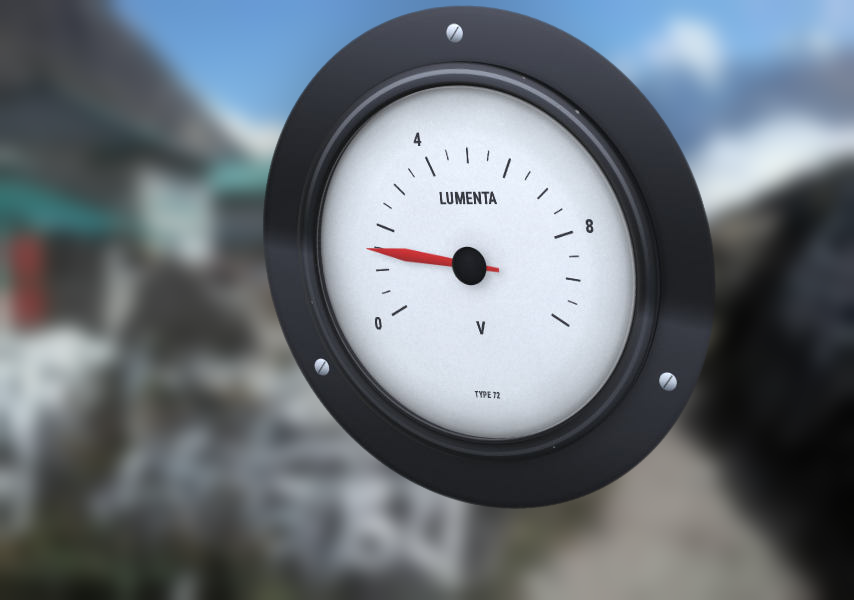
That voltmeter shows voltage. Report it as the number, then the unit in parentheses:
1.5 (V)
